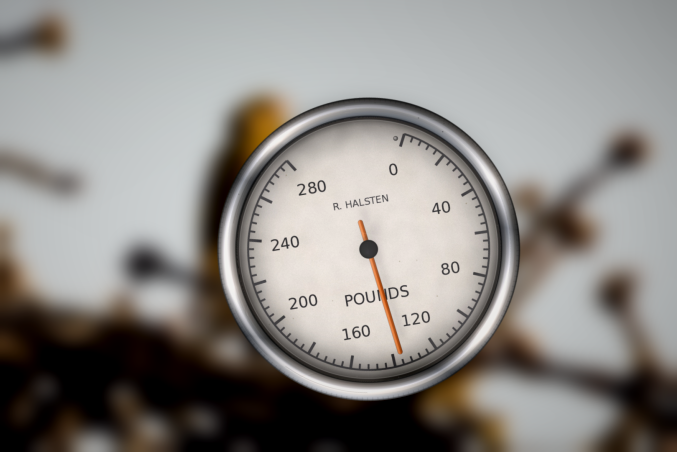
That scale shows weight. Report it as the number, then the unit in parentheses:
136 (lb)
